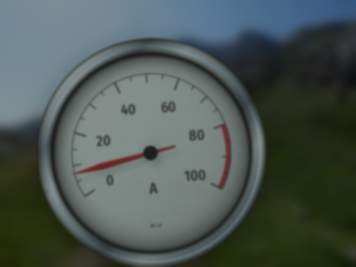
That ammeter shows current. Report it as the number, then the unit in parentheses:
7.5 (A)
